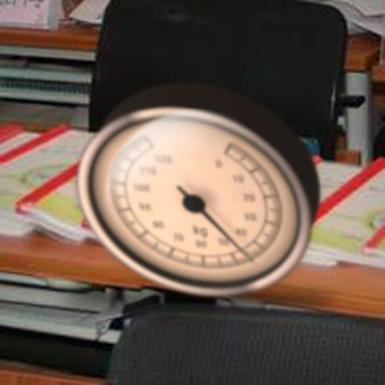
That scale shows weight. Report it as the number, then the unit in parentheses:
45 (kg)
